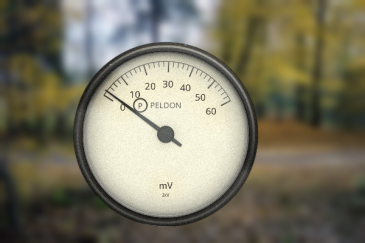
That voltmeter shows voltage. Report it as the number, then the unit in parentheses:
2 (mV)
